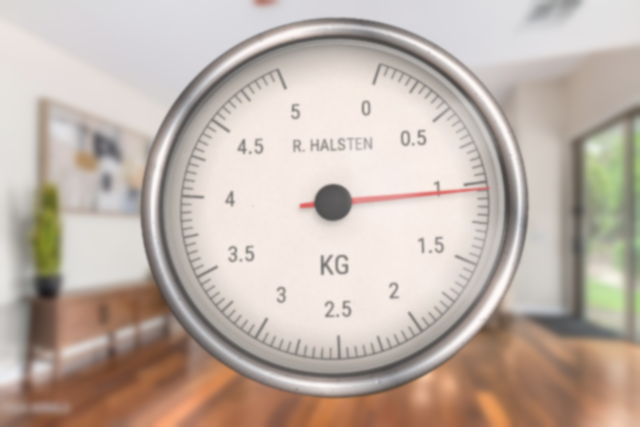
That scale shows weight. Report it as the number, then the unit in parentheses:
1.05 (kg)
